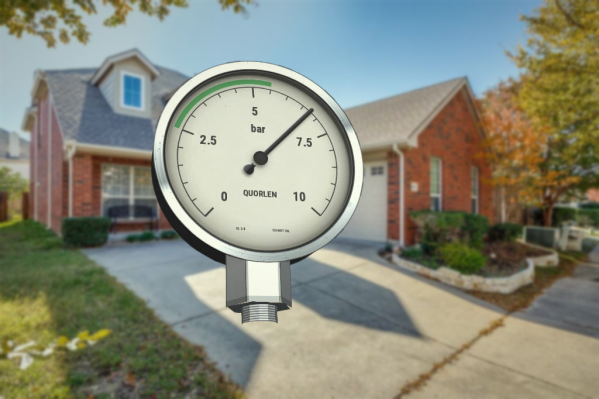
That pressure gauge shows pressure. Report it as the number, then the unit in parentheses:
6.75 (bar)
